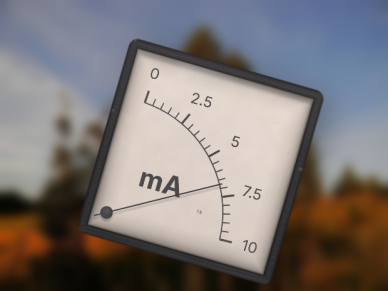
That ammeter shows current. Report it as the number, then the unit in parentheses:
6.75 (mA)
